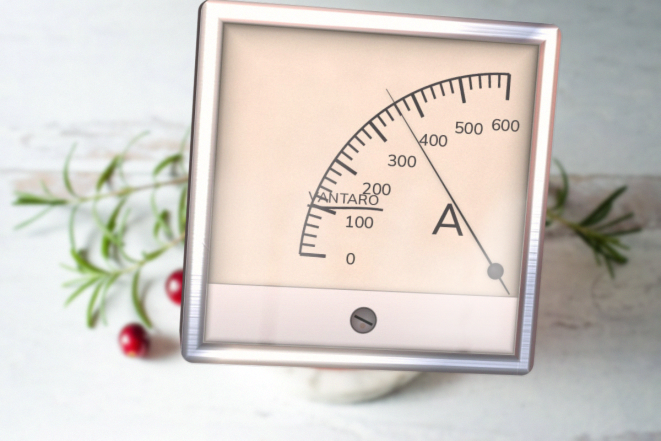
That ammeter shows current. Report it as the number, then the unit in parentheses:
360 (A)
